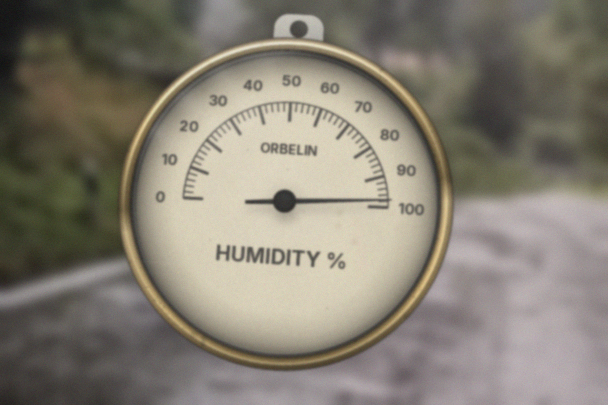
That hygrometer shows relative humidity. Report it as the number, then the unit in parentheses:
98 (%)
